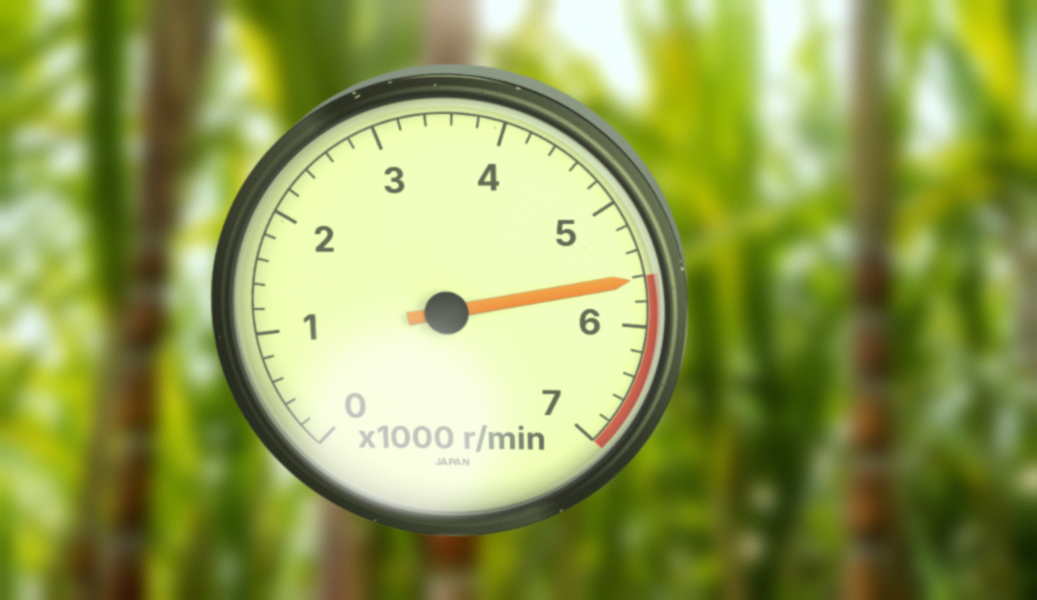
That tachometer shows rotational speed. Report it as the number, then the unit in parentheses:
5600 (rpm)
